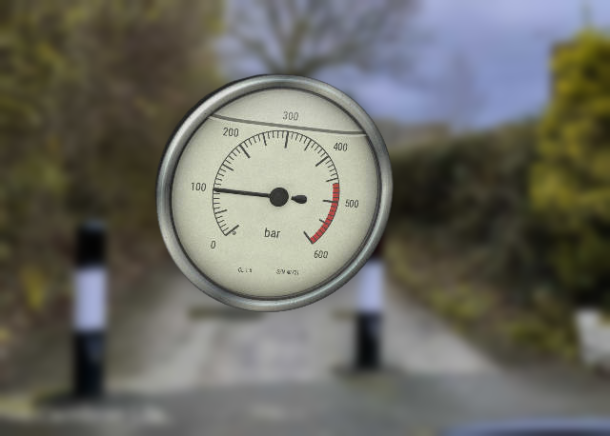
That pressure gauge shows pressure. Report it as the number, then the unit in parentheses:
100 (bar)
